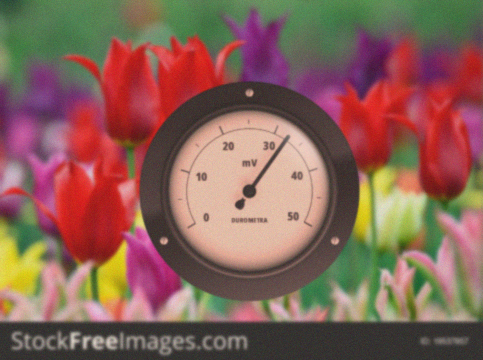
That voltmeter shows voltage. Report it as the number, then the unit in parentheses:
32.5 (mV)
